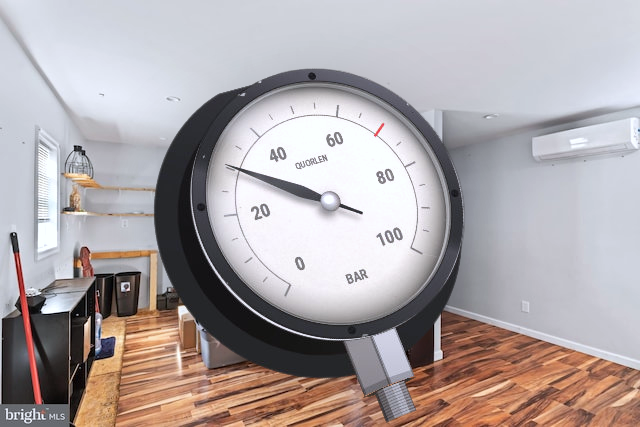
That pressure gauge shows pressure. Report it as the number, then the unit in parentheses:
30 (bar)
